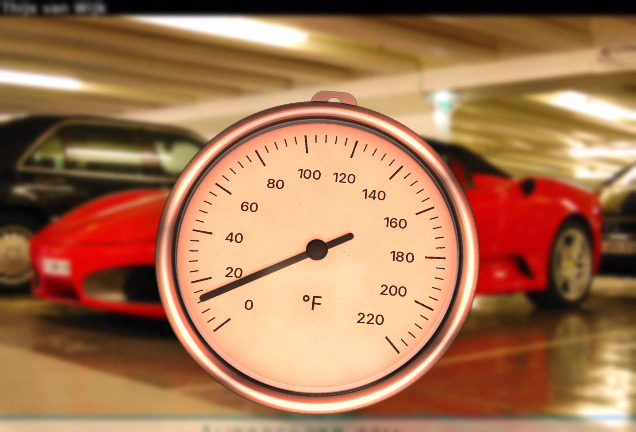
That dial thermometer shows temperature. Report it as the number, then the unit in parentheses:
12 (°F)
